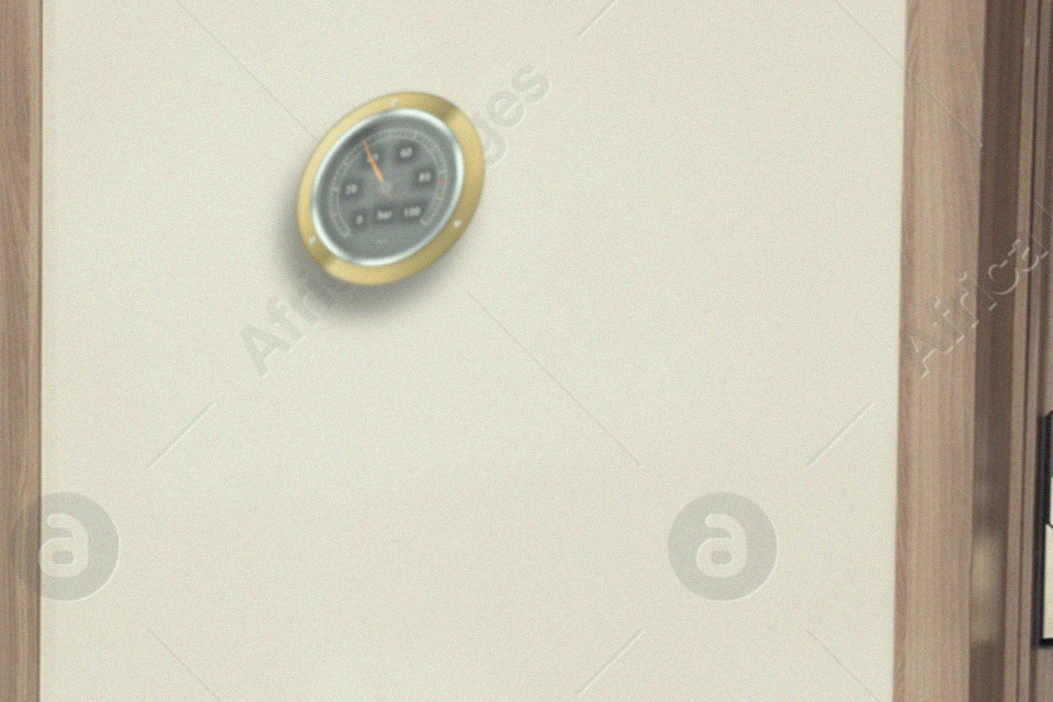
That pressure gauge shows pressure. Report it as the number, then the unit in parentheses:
40 (bar)
